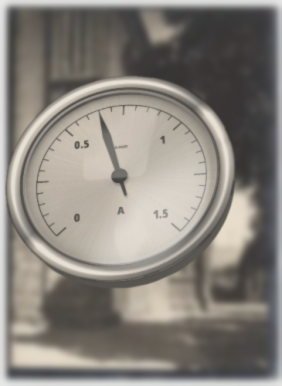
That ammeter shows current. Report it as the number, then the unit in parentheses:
0.65 (A)
